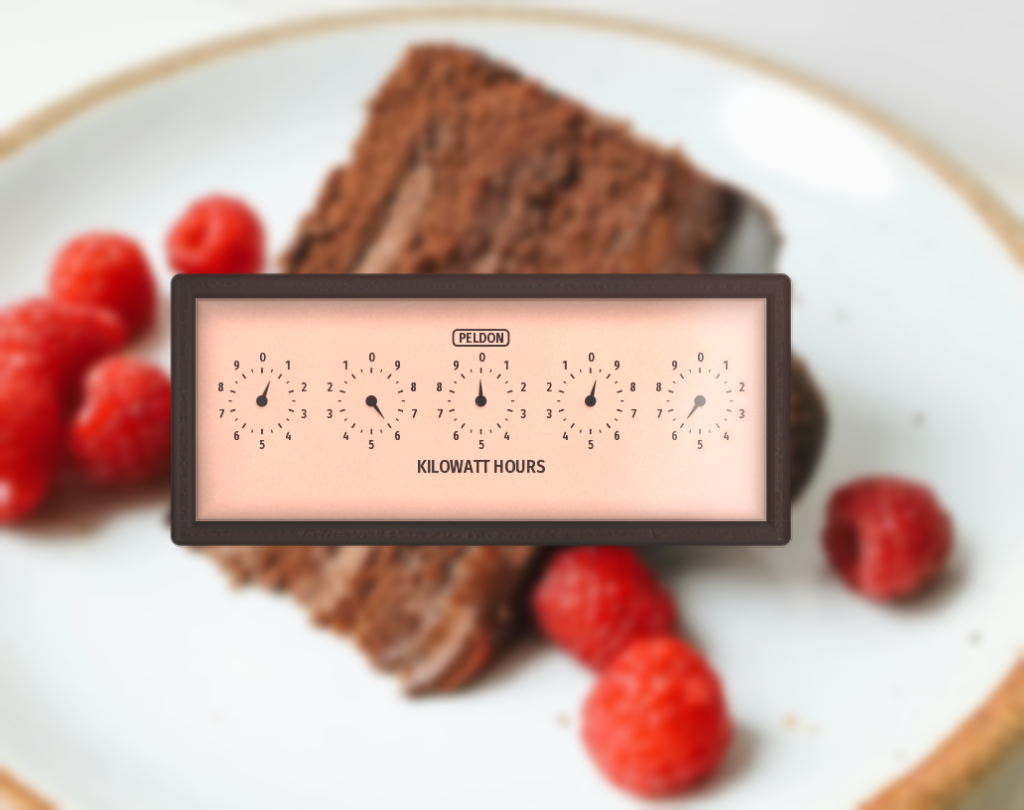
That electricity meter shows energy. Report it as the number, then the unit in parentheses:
5996 (kWh)
